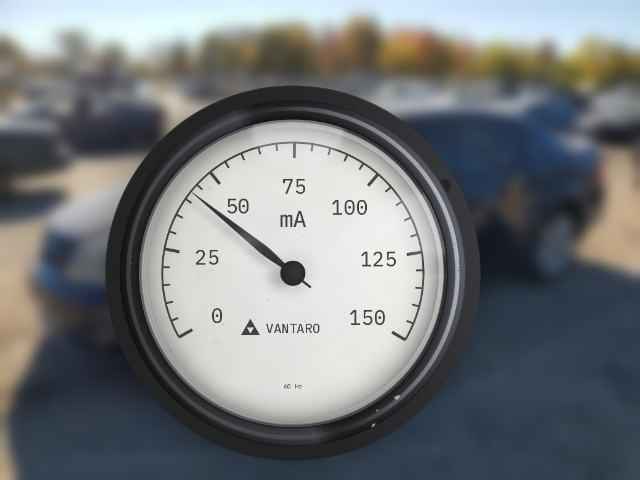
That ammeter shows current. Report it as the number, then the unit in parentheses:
42.5 (mA)
